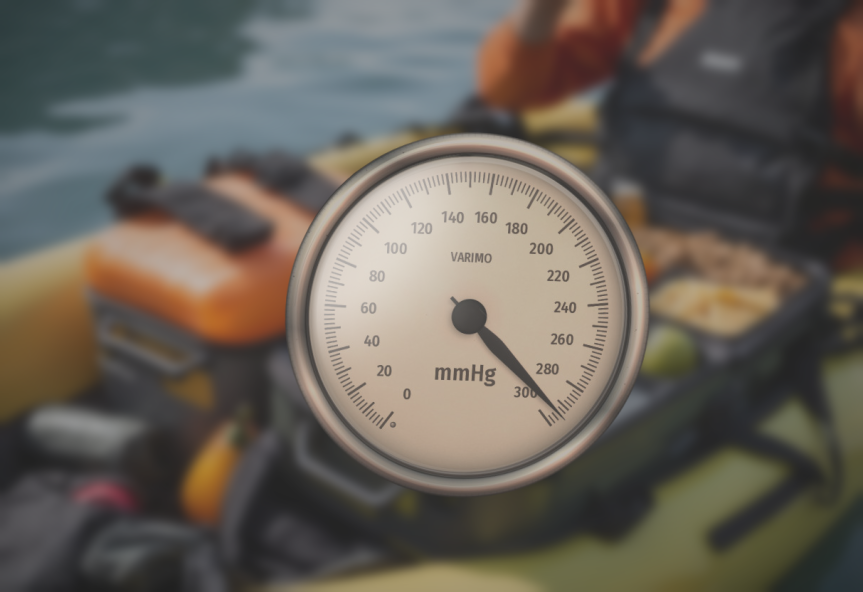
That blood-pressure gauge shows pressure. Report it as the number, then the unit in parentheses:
294 (mmHg)
